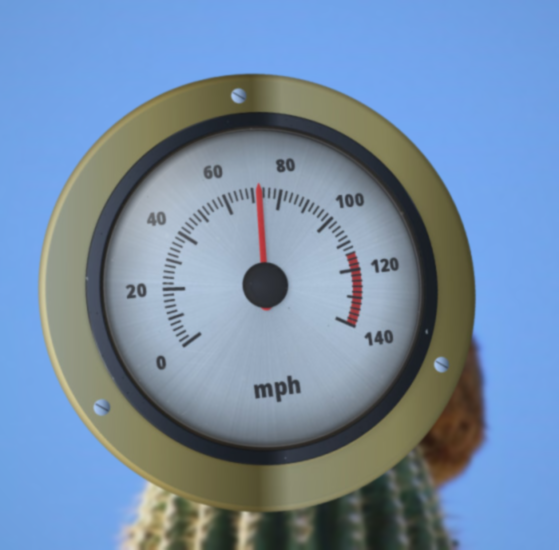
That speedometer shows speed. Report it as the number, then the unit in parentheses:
72 (mph)
